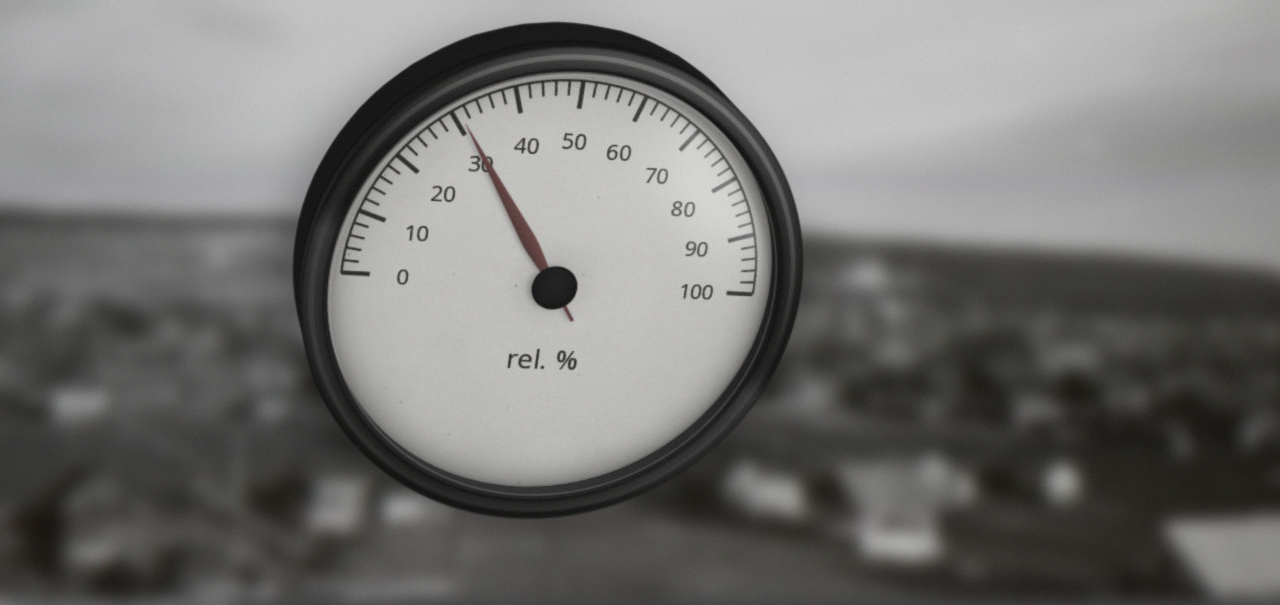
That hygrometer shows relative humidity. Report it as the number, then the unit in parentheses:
31 (%)
